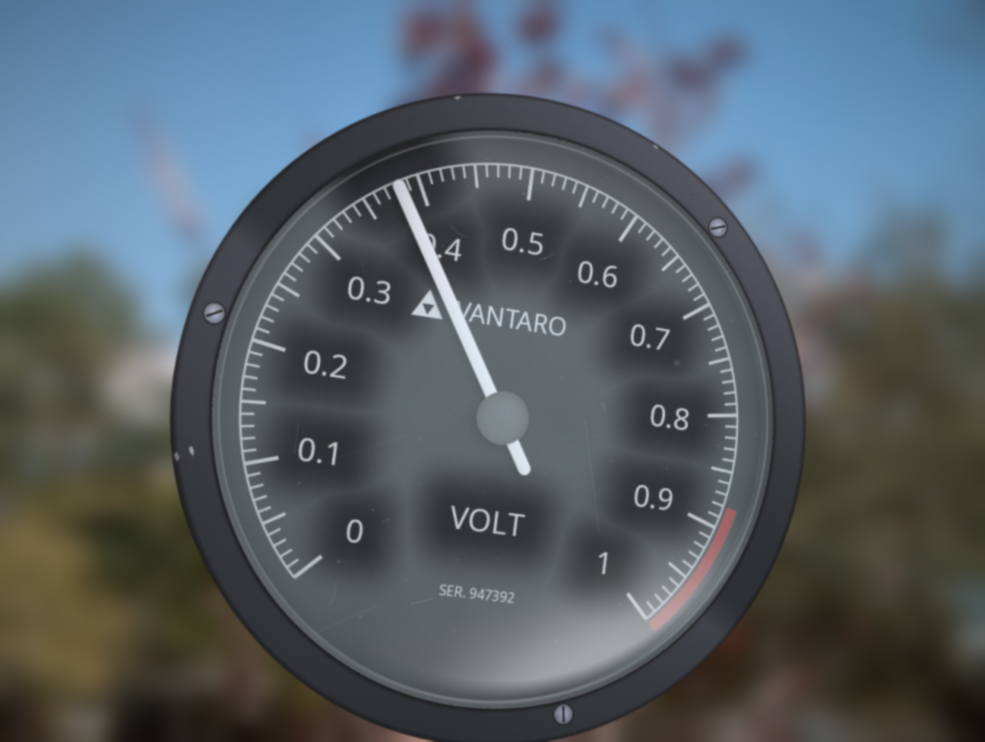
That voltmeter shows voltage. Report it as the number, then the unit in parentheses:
0.38 (V)
